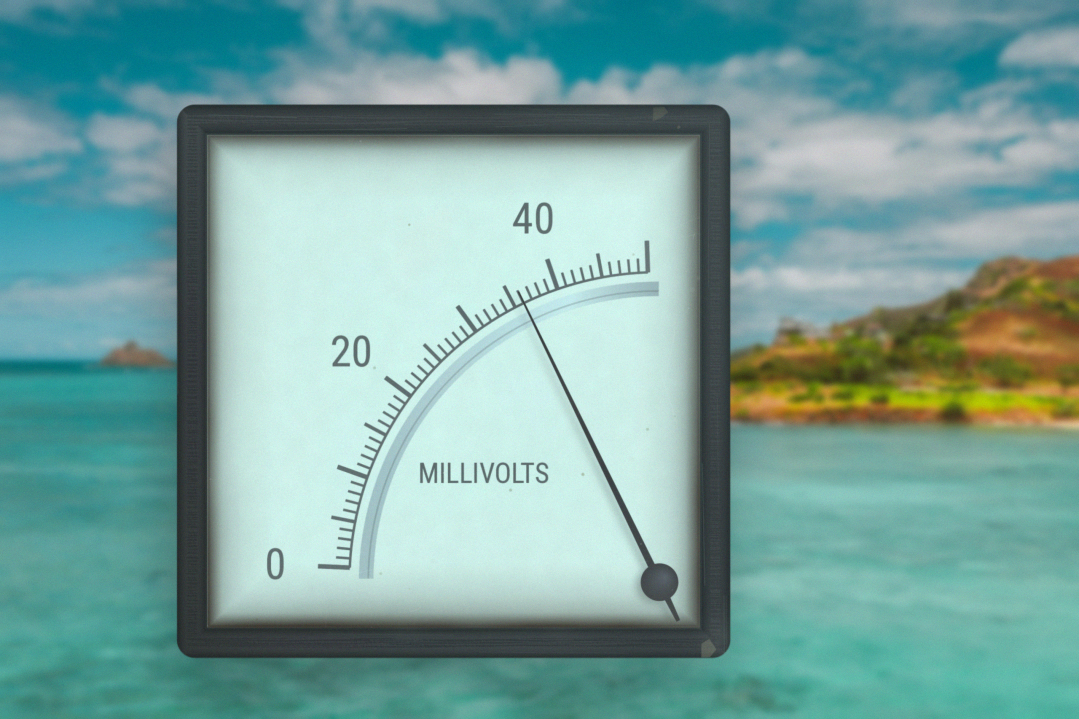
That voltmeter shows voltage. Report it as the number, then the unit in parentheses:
36 (mV)
